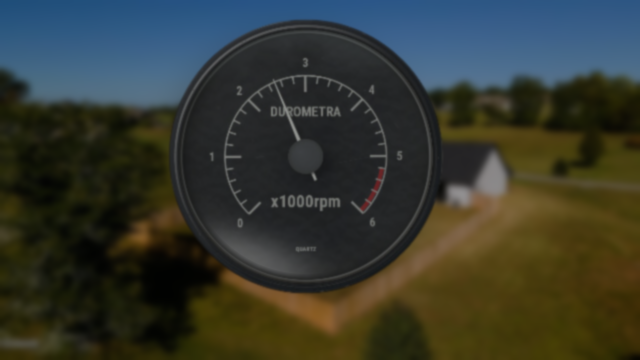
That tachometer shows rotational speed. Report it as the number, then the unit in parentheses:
2500 (rpm)
